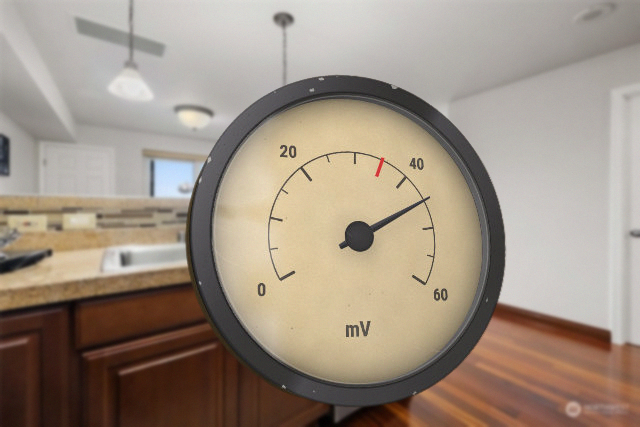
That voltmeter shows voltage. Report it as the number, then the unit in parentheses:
45 (mV)
